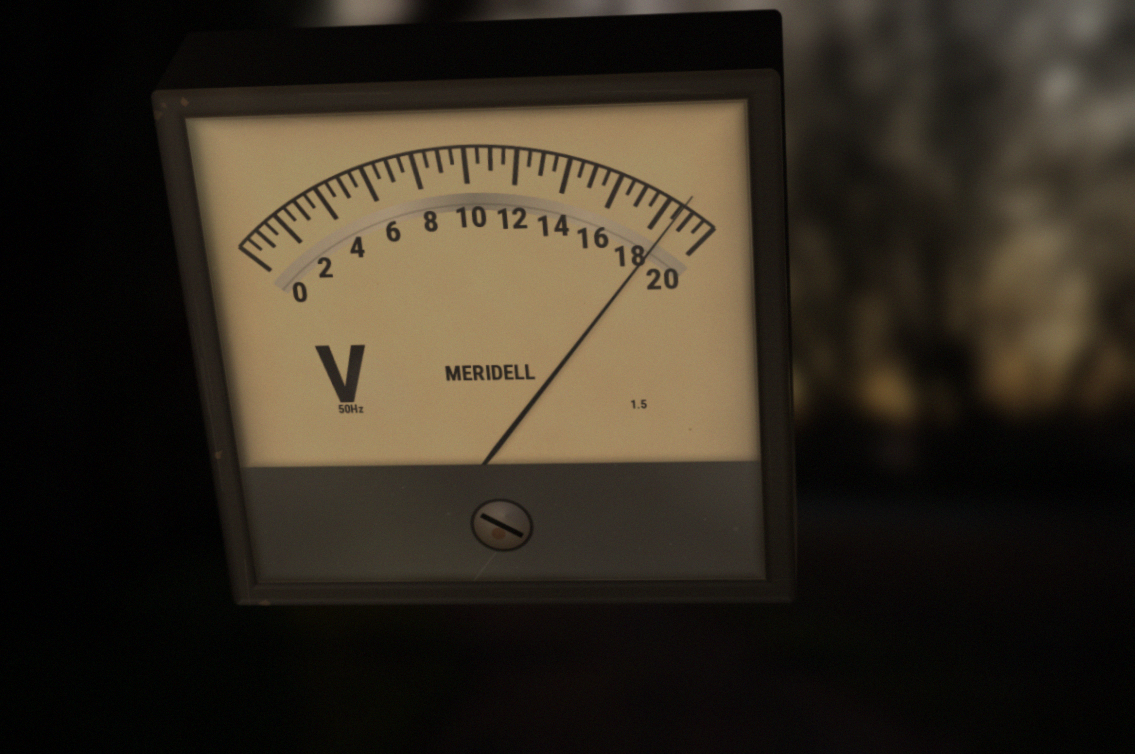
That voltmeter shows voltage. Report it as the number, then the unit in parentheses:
18.5 (V)
